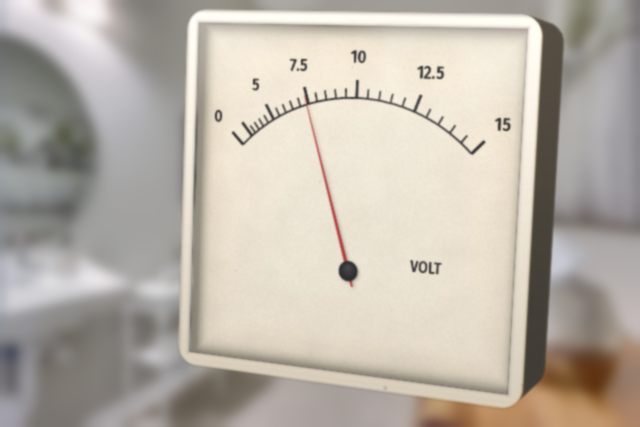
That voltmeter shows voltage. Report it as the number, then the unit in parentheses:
7.5 (V)
